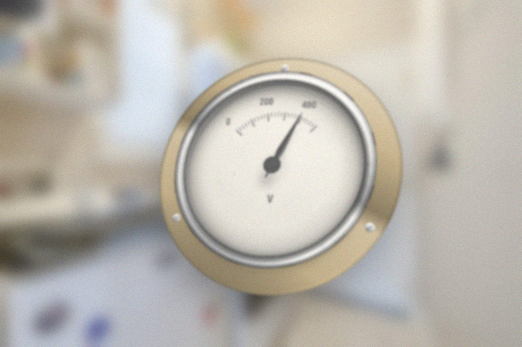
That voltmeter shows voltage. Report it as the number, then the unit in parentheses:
400 (V)
